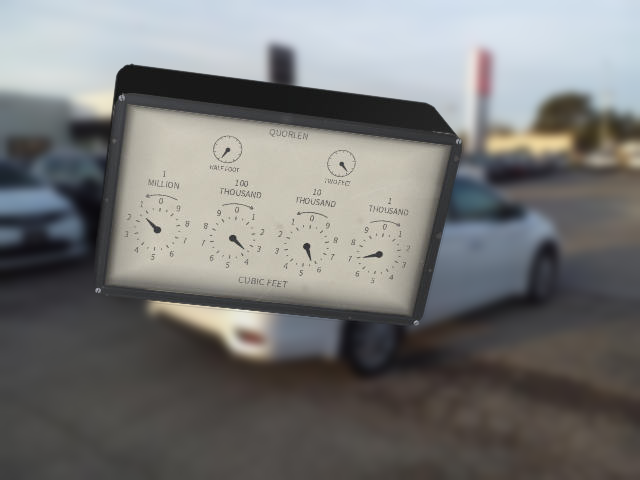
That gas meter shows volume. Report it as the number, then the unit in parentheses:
135700 (ft³)
